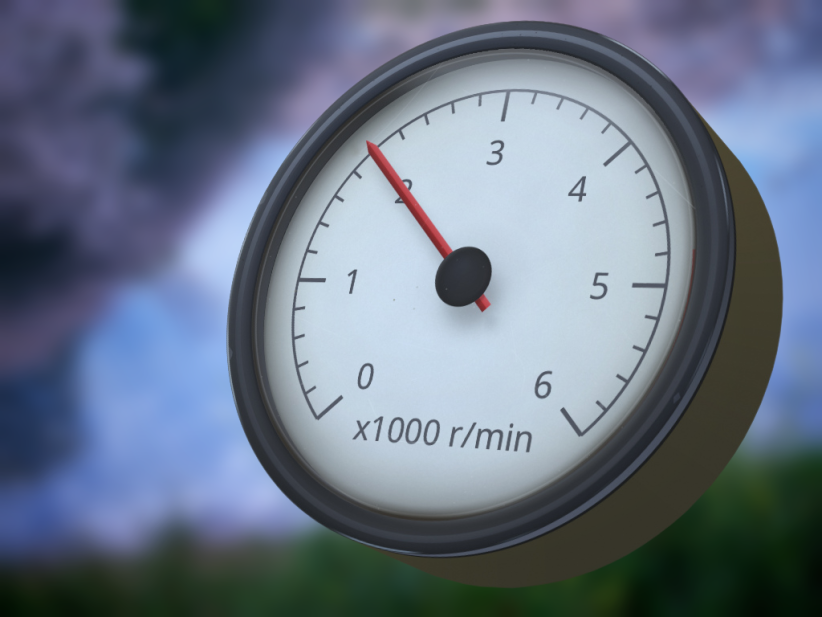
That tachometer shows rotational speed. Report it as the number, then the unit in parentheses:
2000 (rpm)
